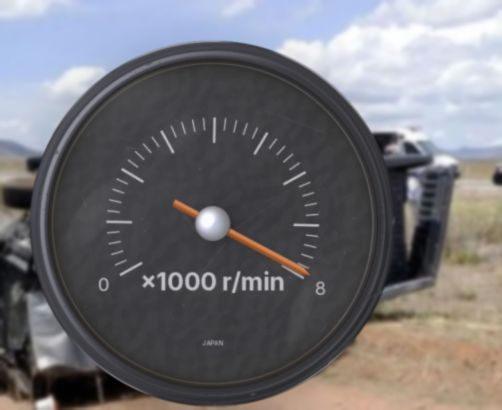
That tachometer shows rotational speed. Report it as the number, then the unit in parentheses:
7900 (rpm)
